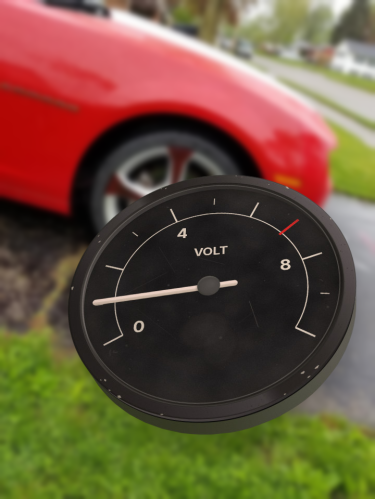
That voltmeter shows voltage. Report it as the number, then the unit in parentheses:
1 (V)
